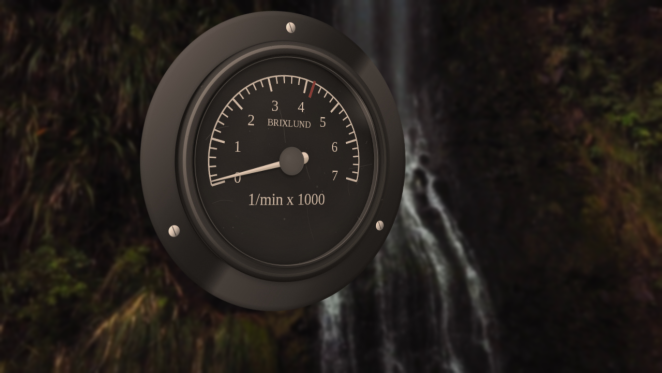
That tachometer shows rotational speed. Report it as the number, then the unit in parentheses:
100 (rpm)
